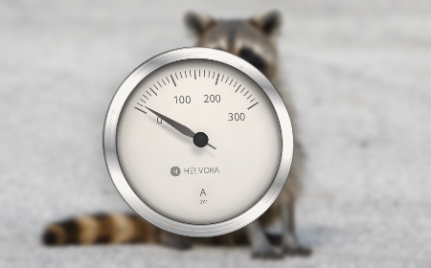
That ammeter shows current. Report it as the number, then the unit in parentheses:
10 (A)
